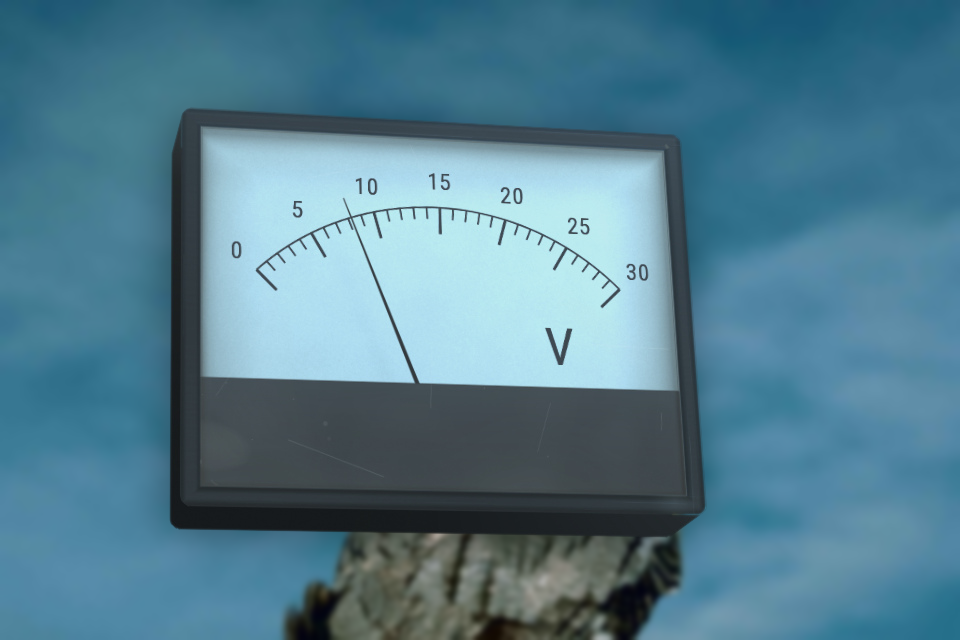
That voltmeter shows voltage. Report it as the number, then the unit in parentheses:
8 (V)
